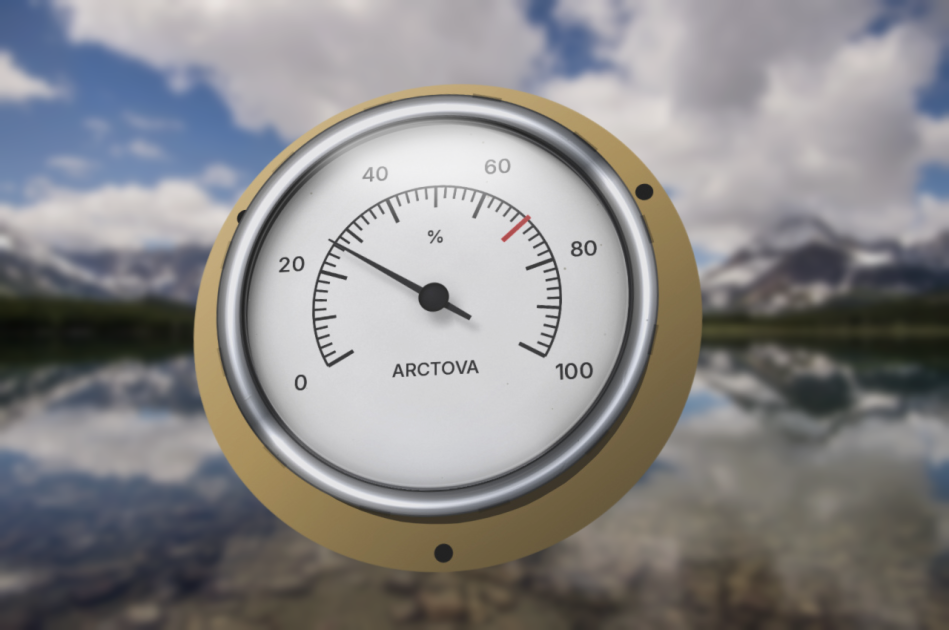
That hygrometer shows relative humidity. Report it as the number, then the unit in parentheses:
26 (%)
